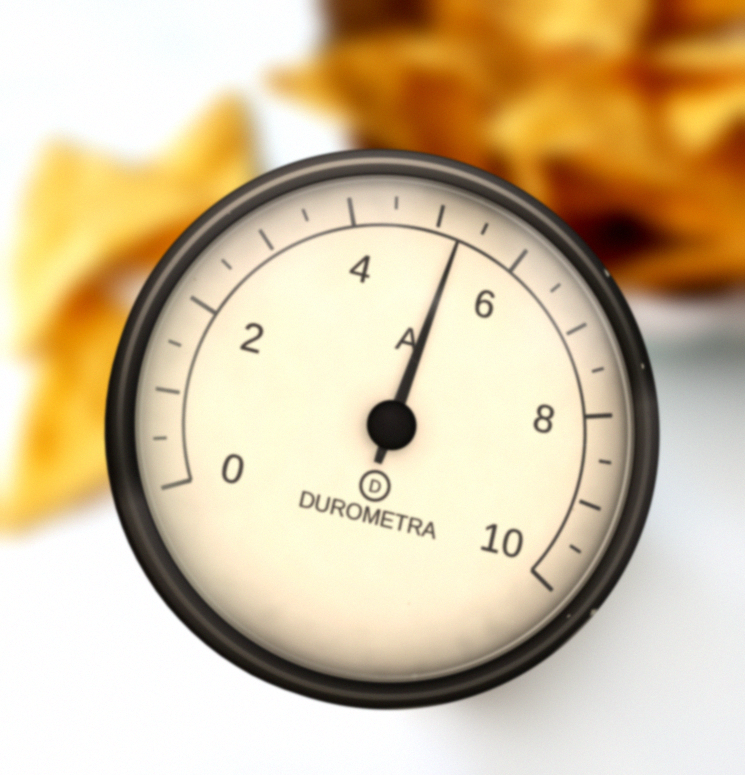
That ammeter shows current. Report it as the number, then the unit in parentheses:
5.25 (A)
